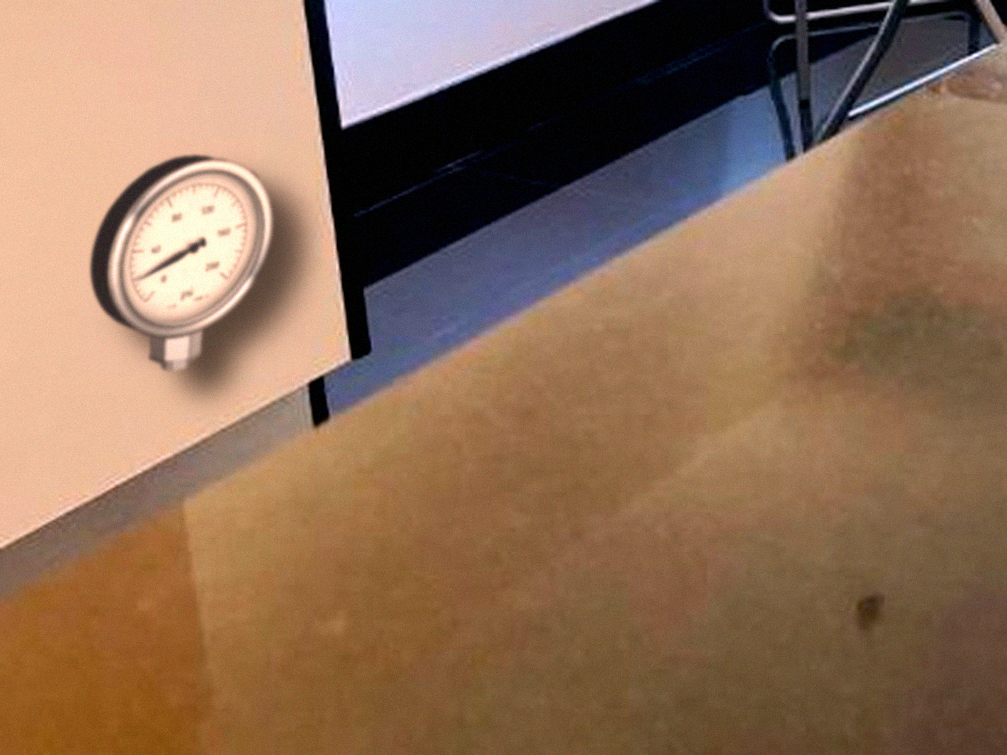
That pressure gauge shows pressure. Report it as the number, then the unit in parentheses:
20 (psi)
